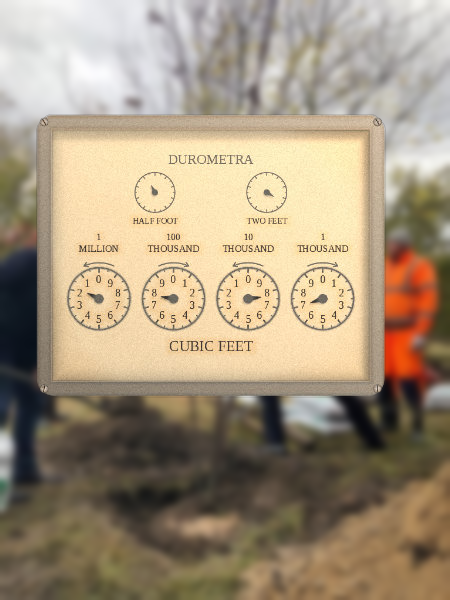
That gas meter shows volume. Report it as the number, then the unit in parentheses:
177700 (ft³)
